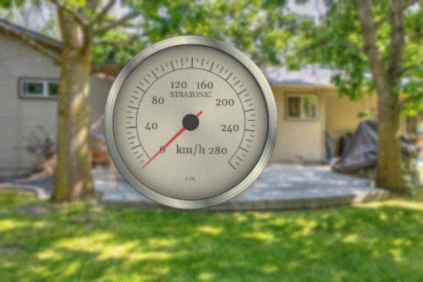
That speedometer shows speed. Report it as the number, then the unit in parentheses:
0 (km/h)
